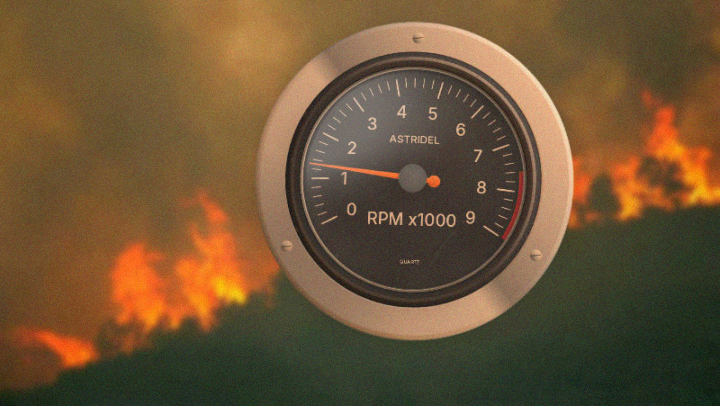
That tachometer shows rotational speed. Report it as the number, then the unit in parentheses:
1300 (rpm)
